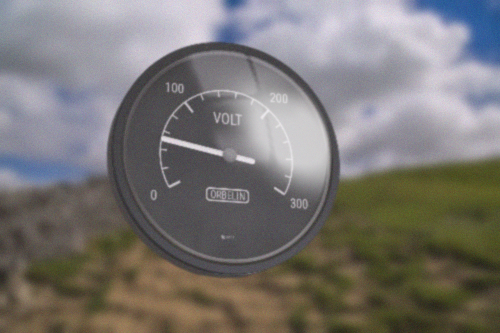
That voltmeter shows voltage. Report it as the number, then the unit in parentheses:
50 (V)
